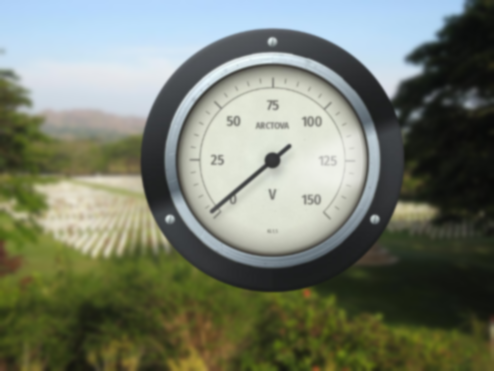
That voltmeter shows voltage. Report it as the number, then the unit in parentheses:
2.5 (V)
